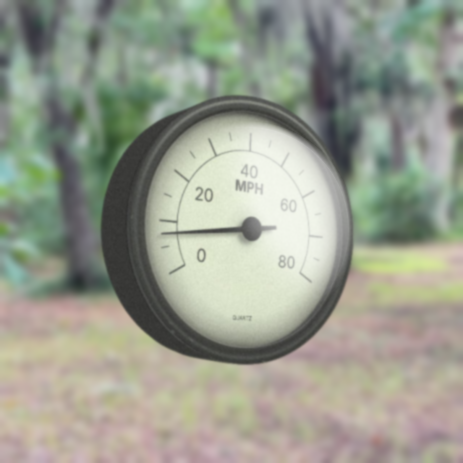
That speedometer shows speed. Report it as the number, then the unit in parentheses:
7.5 (mph)
